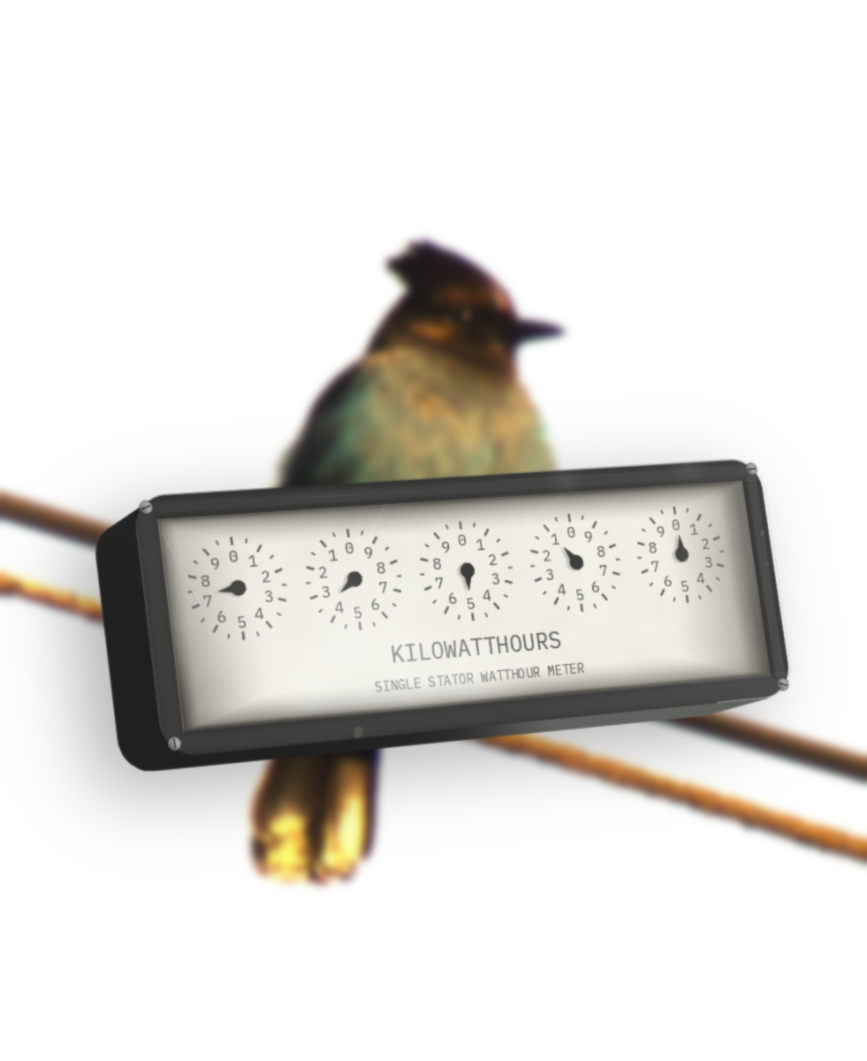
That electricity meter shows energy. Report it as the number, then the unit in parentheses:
73510 (kWh)
